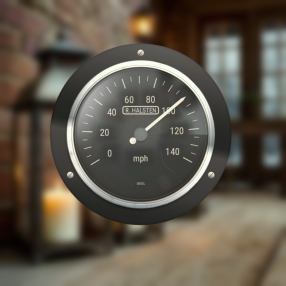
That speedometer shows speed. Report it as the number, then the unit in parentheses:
100 (mph)
